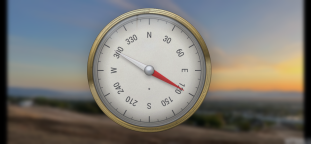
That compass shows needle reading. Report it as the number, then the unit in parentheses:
120 (°)
